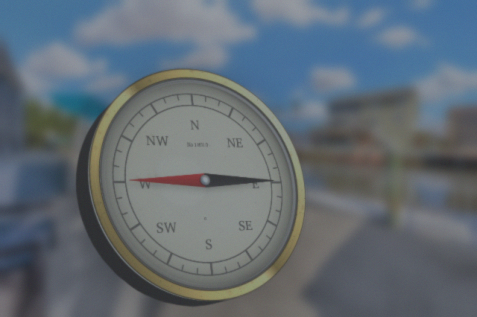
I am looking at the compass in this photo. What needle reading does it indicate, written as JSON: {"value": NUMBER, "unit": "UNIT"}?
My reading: {"value": 270, "unit": "°"}
